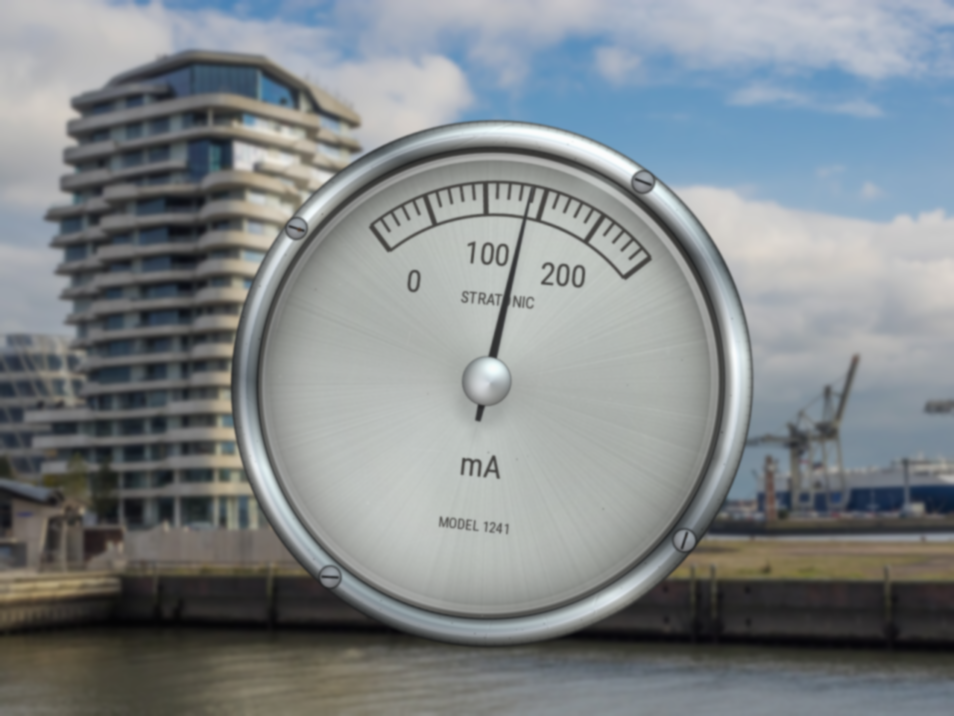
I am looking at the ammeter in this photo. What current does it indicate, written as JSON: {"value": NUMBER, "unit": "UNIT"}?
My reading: {"value": 140, "unit": "mA"}
